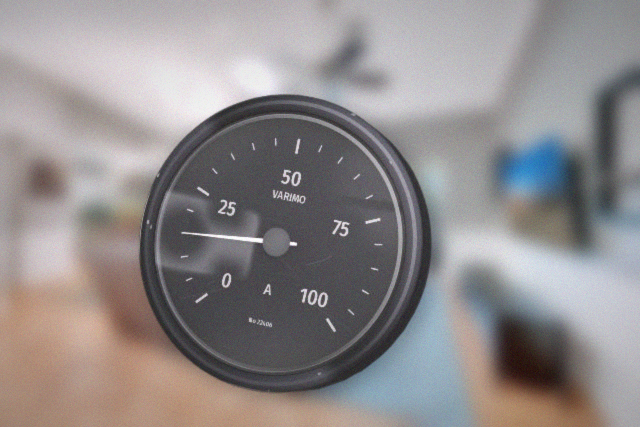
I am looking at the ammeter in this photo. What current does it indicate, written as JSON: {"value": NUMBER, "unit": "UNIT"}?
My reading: {"value": 15, "unit": "A"}
